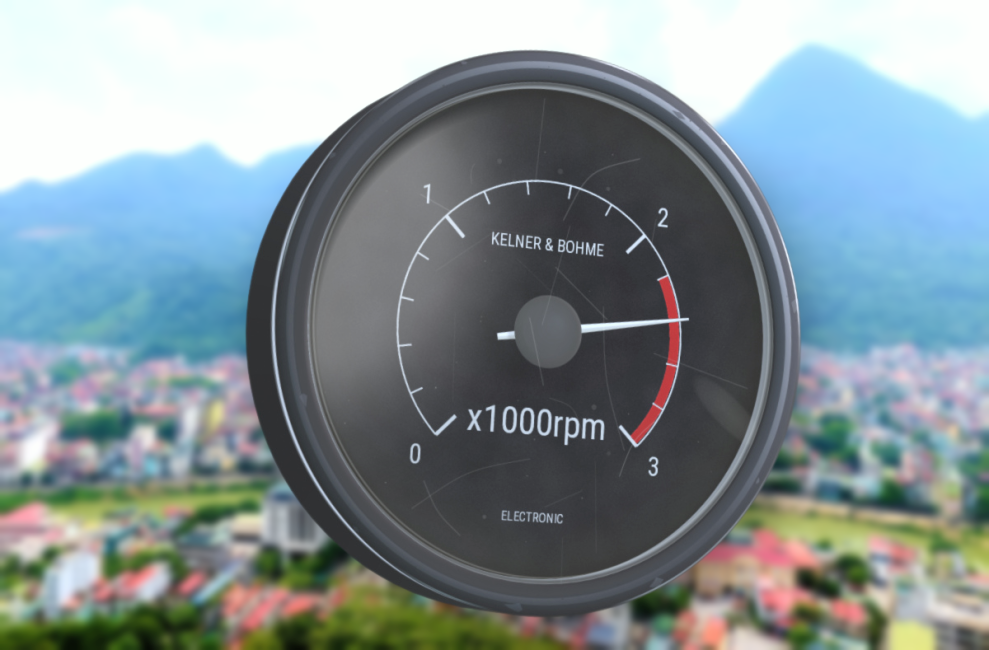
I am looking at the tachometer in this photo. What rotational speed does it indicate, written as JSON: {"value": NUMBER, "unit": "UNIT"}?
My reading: {"value": 2400, "unit": "rpm"}
